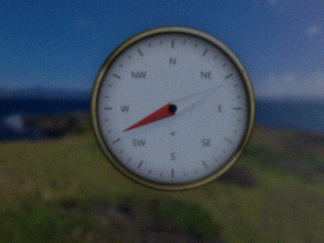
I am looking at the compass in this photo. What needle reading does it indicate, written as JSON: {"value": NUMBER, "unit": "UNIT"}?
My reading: {"value": 245, "unit": "°"}
